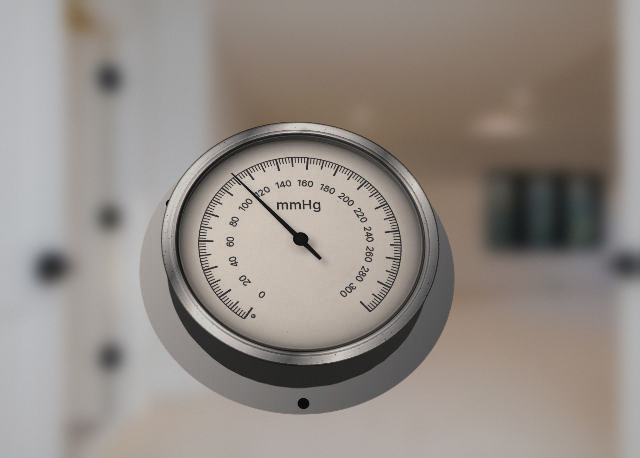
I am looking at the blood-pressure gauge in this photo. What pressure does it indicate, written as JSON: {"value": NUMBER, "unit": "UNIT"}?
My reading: {"value": 110, "unit": "mmHg"}
